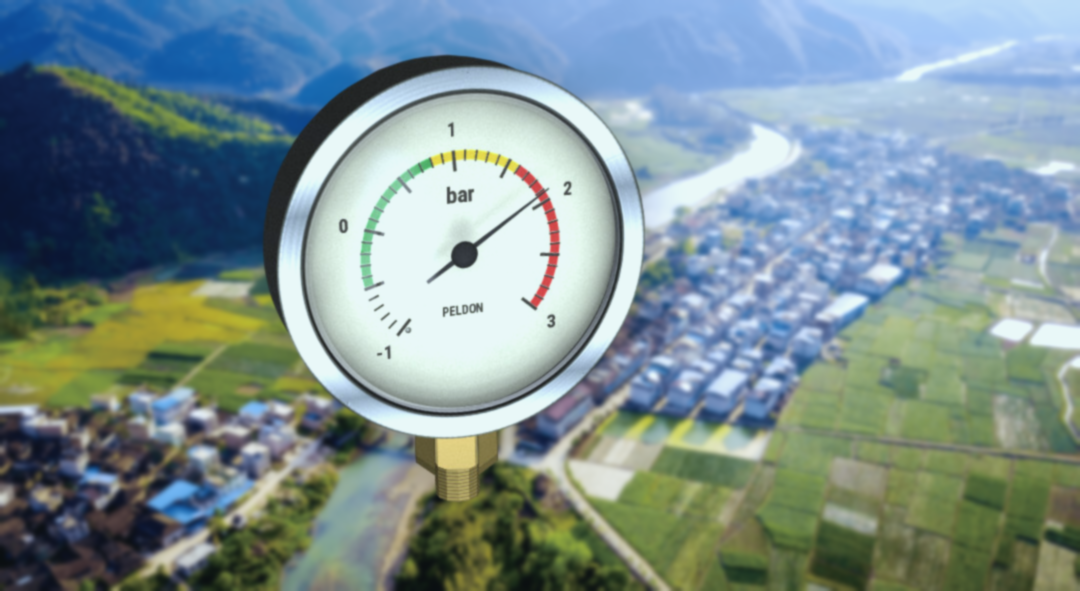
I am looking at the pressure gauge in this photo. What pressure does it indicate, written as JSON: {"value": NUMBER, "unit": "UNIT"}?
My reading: {"value": 1.9, "unit": "bar"}
